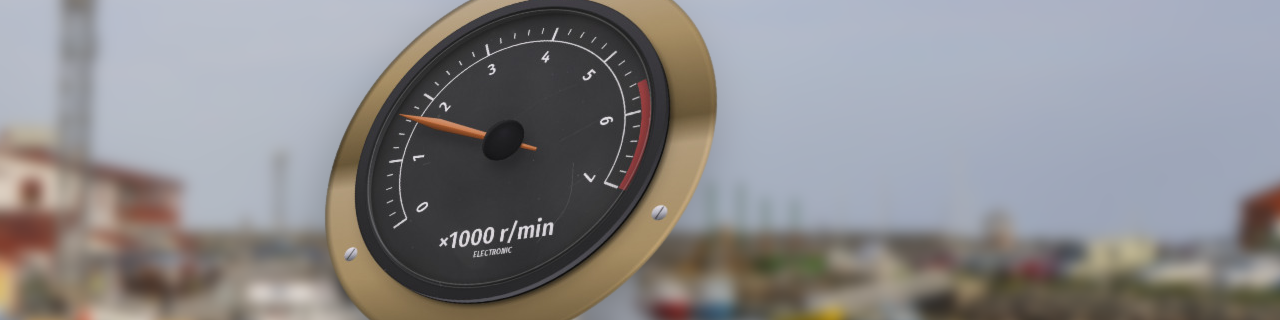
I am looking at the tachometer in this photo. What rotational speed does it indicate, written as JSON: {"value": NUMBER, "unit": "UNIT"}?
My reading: {"value": 1600, "unit": "rpm"}
